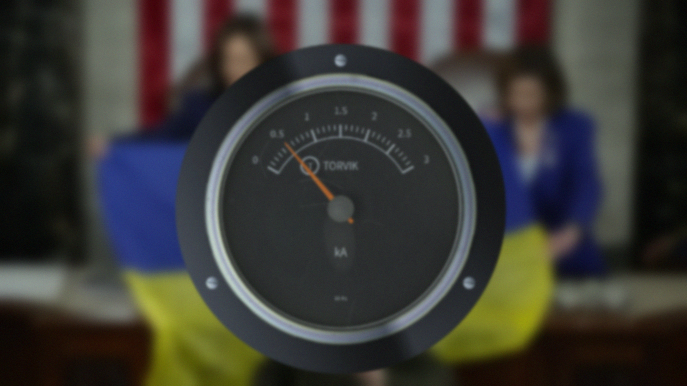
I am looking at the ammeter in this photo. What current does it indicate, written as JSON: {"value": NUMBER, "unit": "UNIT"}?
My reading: {"value": 0.5, "unit": "kA"}
